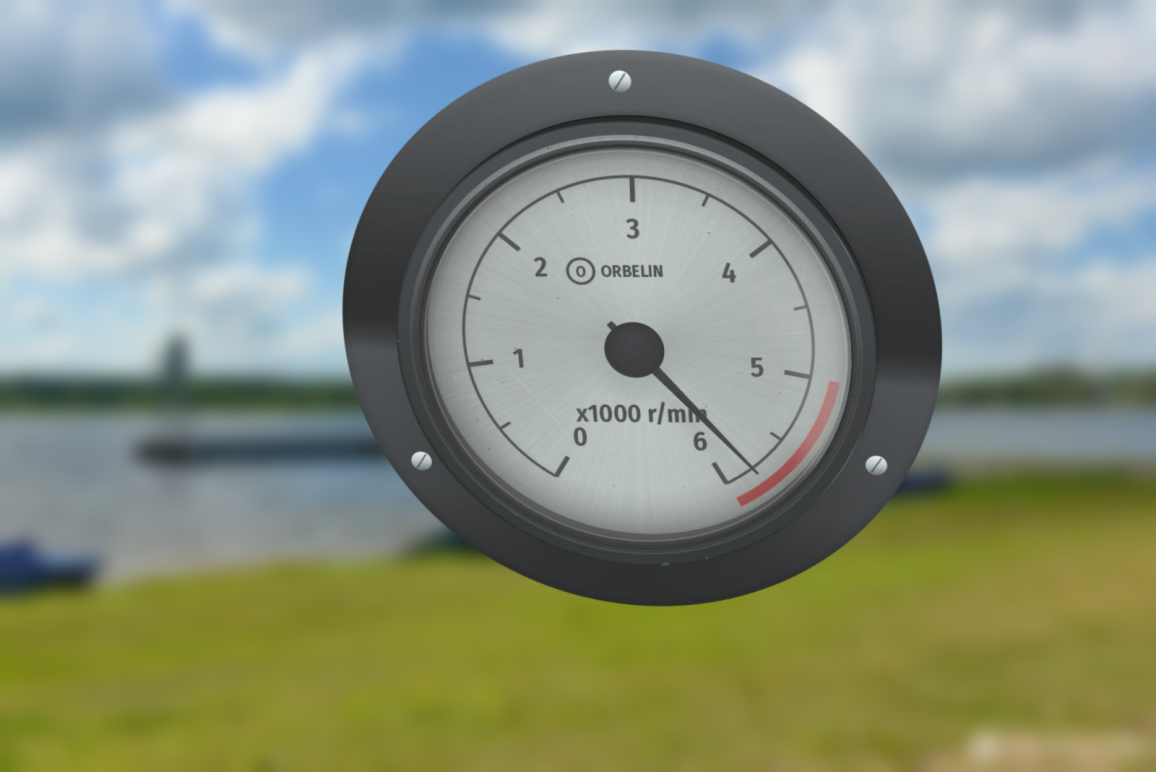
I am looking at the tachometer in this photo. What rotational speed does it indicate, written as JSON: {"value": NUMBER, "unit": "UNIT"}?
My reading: {"value": 5750, "unit": "rpm"}
